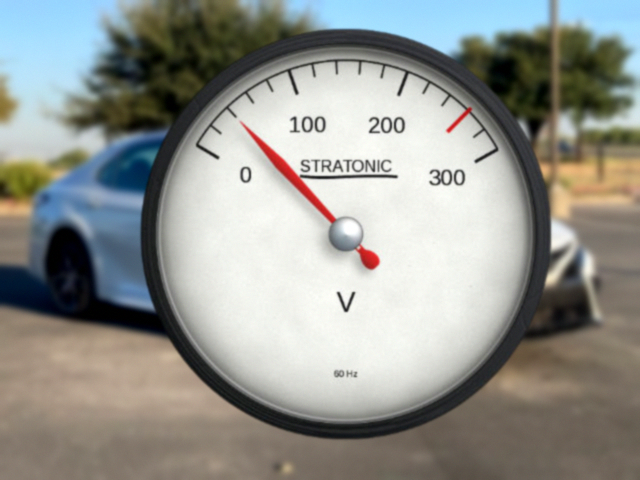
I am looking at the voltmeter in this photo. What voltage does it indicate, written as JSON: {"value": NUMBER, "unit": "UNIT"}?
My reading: {"value": 40, "unit": "V"}
